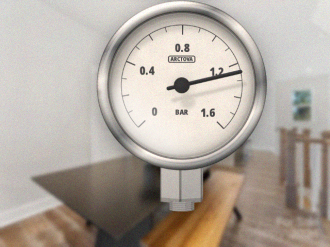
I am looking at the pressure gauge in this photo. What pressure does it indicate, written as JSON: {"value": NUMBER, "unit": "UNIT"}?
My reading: {"value": 1.25, "unit": "bar"}
